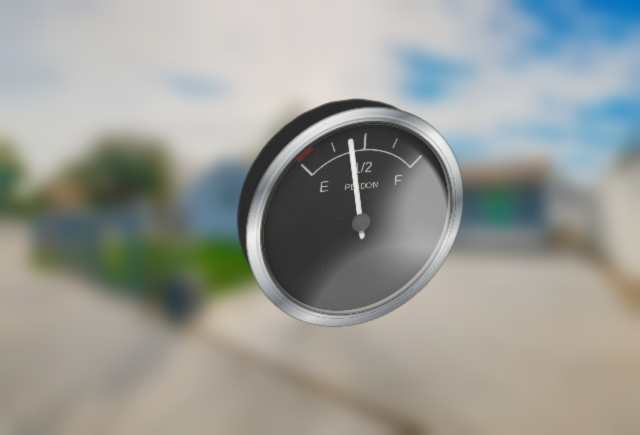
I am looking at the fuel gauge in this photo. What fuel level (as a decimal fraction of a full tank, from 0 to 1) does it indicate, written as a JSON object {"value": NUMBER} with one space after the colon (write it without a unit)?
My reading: {"value": 0.375}
